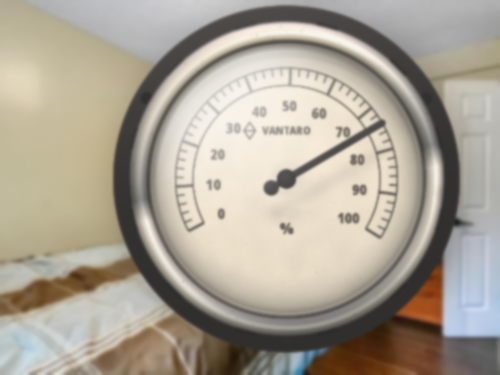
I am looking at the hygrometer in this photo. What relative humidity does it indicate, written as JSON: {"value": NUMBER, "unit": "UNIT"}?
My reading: {"value": 74, "unit": "%"}
